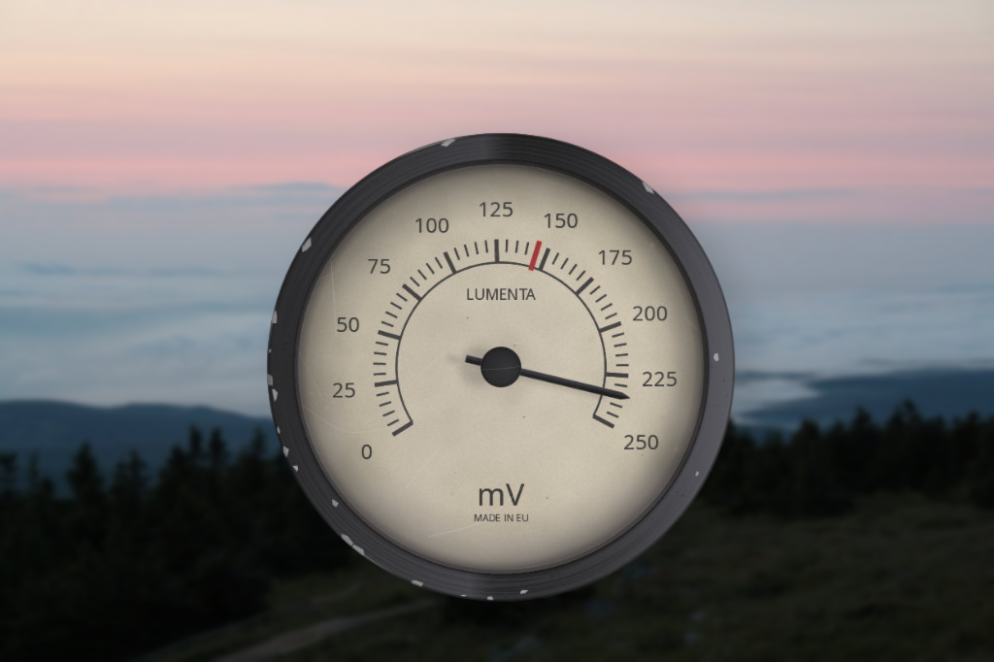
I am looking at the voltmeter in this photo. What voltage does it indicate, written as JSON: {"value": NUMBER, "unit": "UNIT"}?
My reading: {"value": 235, "unit": "mV"}
